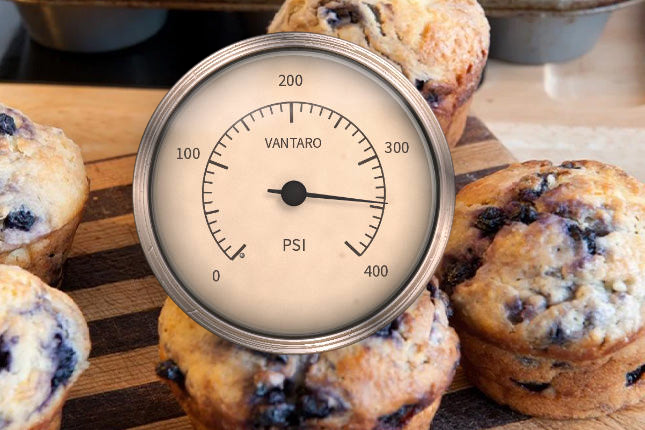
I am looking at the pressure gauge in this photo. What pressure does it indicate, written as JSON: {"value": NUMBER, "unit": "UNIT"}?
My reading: {"value": 345, "unit": "psi"}
